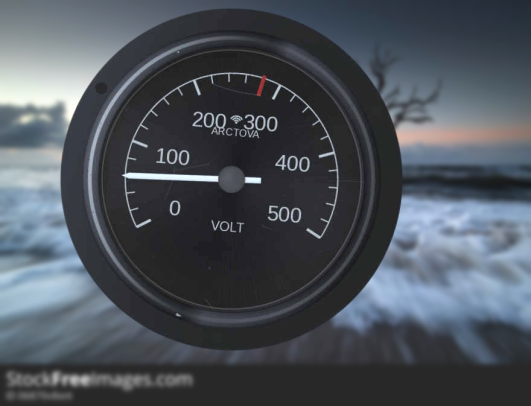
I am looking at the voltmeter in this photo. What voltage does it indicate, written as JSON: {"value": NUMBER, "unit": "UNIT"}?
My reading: {"value": 60, "unit": "V"}
